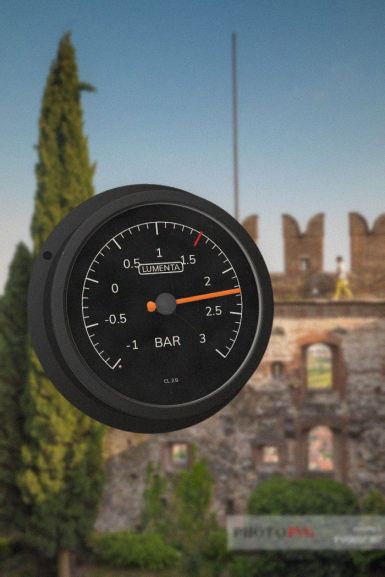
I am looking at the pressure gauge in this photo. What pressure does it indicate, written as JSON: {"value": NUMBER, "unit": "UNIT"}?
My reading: {"value": 2.25, "unit": "bar"}
